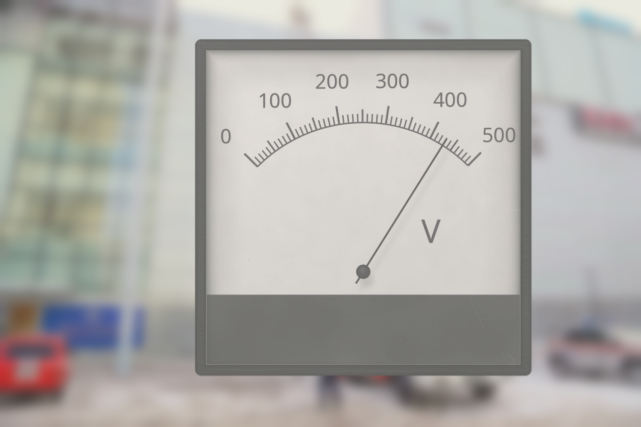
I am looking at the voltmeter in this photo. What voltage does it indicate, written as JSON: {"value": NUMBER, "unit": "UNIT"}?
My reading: {"value": 430, "unit": "V"}
